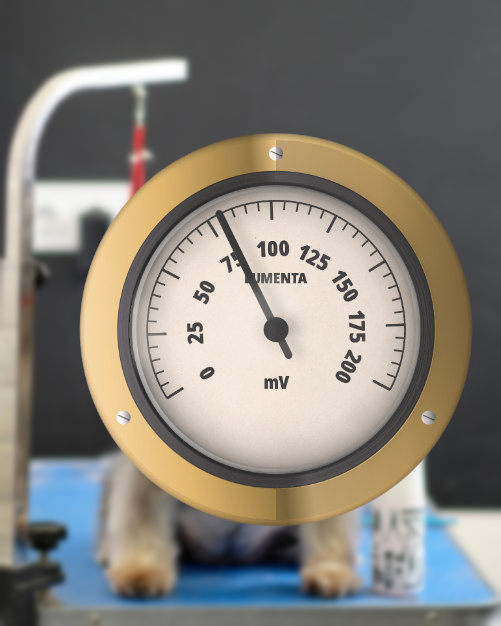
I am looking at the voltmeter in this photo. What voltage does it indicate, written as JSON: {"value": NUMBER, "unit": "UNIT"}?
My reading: {"value": 80, "unit": "mV"}
